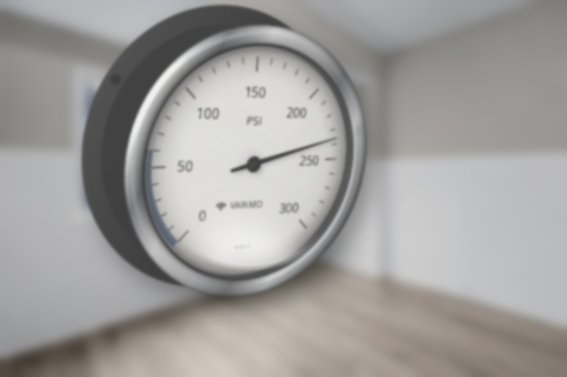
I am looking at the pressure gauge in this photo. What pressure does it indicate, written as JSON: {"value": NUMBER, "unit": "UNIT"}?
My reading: {"value": 235, "unit": "psi"}
